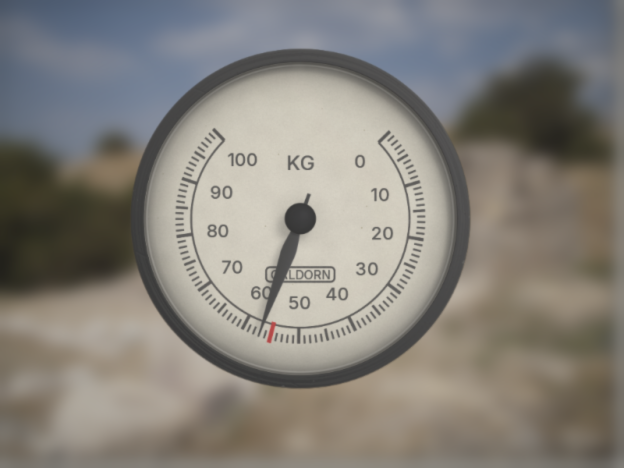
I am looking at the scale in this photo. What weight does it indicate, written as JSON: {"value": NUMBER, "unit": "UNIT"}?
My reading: {"value": 57, "unit": "kg"}
